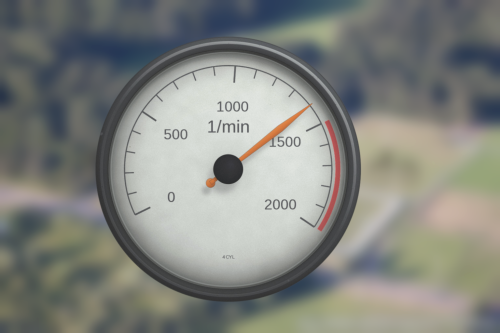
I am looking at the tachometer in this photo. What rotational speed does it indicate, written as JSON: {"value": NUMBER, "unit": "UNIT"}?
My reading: {"value": 1400, "unit": "rpm"}
